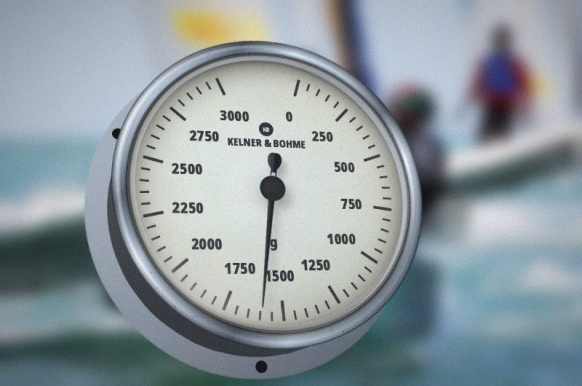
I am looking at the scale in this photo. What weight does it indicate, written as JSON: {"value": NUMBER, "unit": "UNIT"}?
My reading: {"value": 1600, "unit": "g"}
